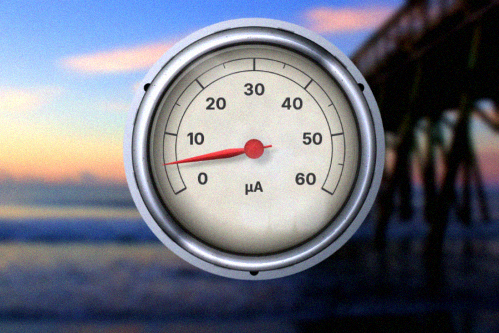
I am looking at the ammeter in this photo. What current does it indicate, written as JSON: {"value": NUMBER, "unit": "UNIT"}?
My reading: {"value": 5, "unit": "µA"}
